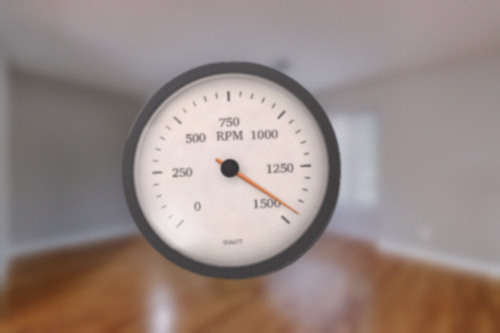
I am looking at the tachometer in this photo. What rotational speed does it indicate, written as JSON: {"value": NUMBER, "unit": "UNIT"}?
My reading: {"value": 1450, "unit": "rpm"}
